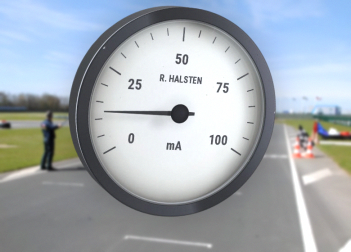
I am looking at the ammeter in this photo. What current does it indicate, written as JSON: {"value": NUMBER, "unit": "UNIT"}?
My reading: {"value": 12.5, "unit": "mA"}
